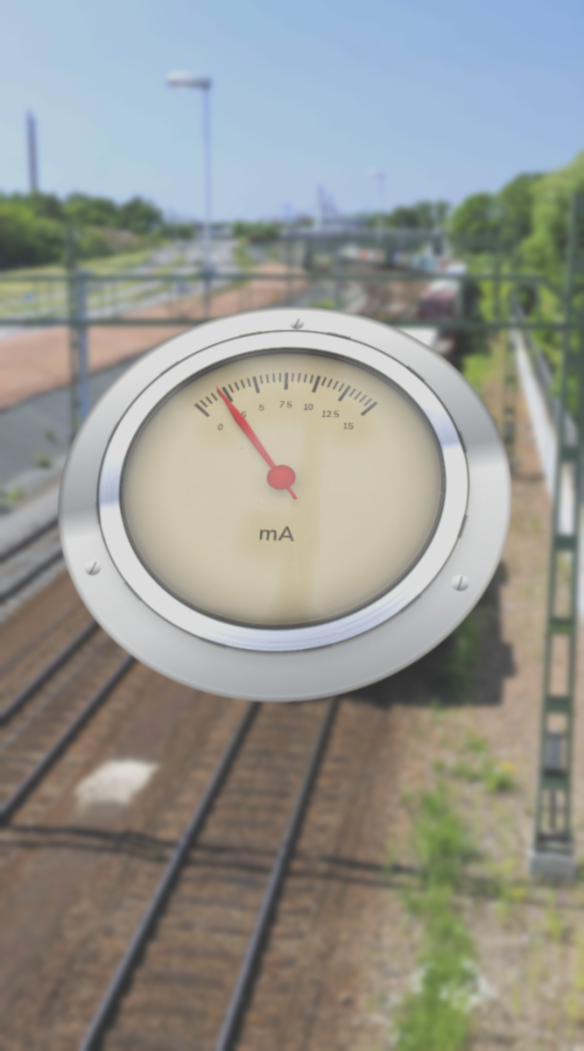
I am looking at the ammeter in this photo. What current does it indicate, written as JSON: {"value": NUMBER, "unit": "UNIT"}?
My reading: {"value": 2, "unit": "mA"}
